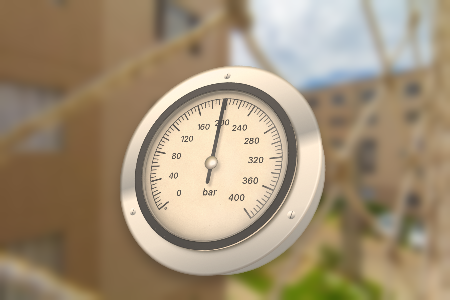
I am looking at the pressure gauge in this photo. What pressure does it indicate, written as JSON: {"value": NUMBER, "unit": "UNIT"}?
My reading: {"value": 200, "unit": "bar"}
